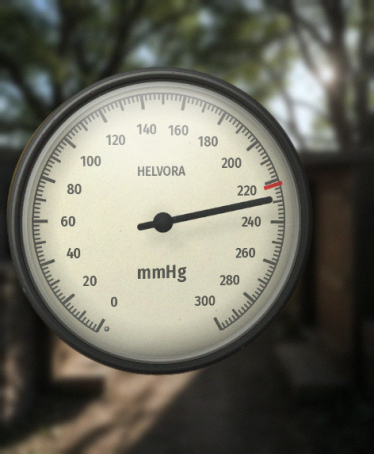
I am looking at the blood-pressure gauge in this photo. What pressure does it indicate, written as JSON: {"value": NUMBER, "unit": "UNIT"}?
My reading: {"value": 228, "unit": "mmHg"}
